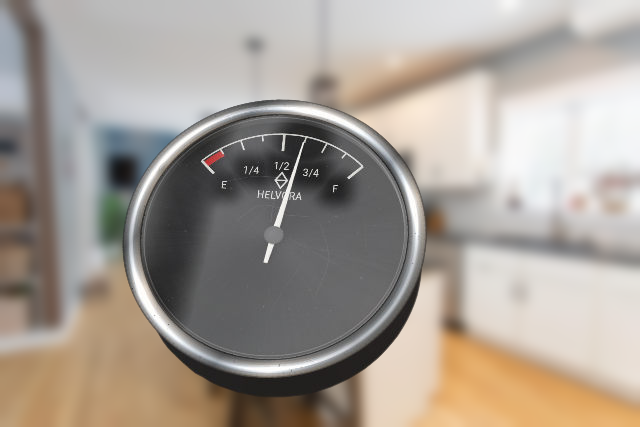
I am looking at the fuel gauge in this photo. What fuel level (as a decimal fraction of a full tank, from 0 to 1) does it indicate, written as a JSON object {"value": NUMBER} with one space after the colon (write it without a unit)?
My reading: {"value": 0.625}
